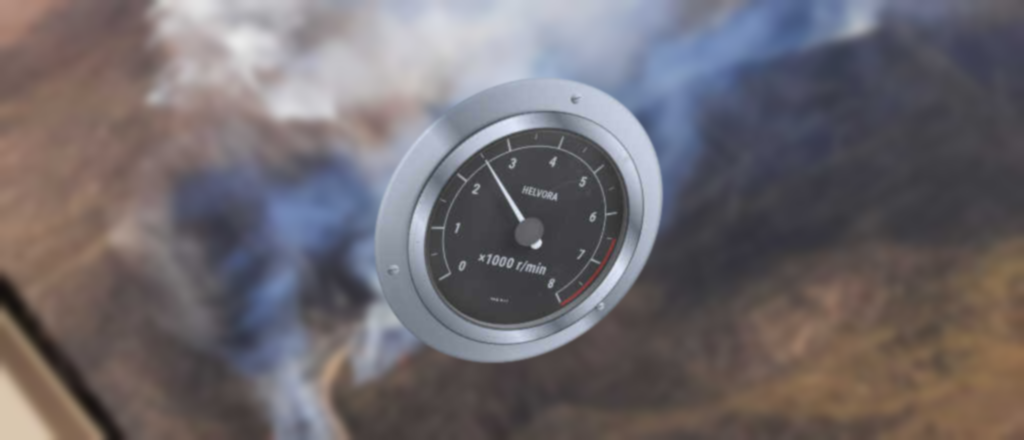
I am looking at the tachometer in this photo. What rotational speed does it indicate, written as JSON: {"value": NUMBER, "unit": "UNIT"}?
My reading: {"value": 2500, "unit": "rpm"}
